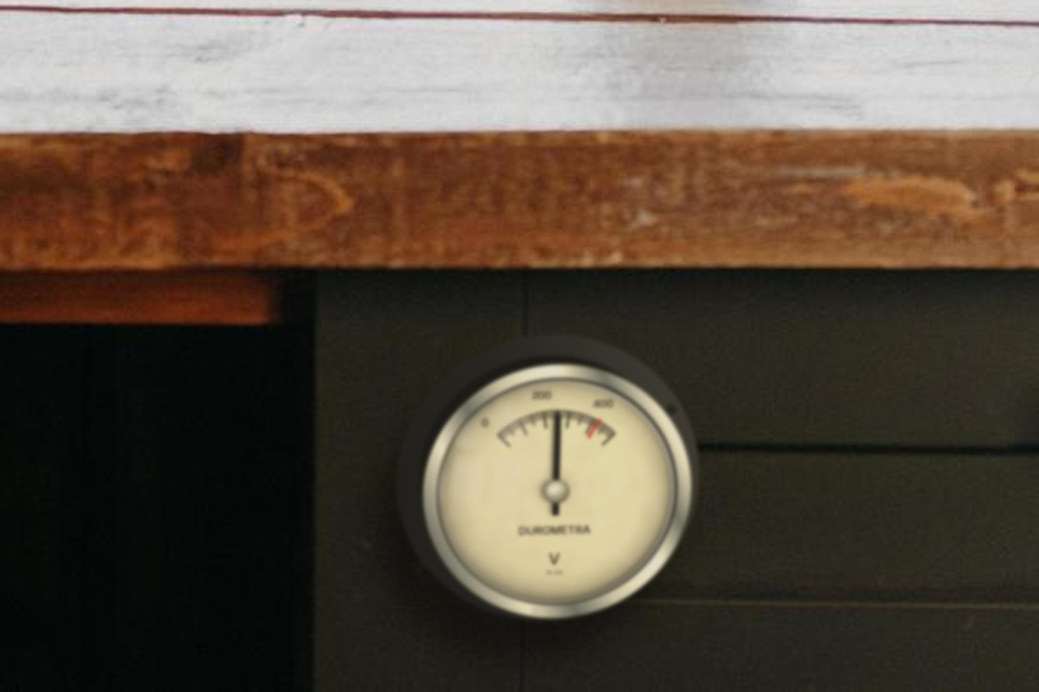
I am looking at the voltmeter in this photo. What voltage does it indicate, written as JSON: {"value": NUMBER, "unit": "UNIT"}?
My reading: {"value": 250, "unit": "V"}
